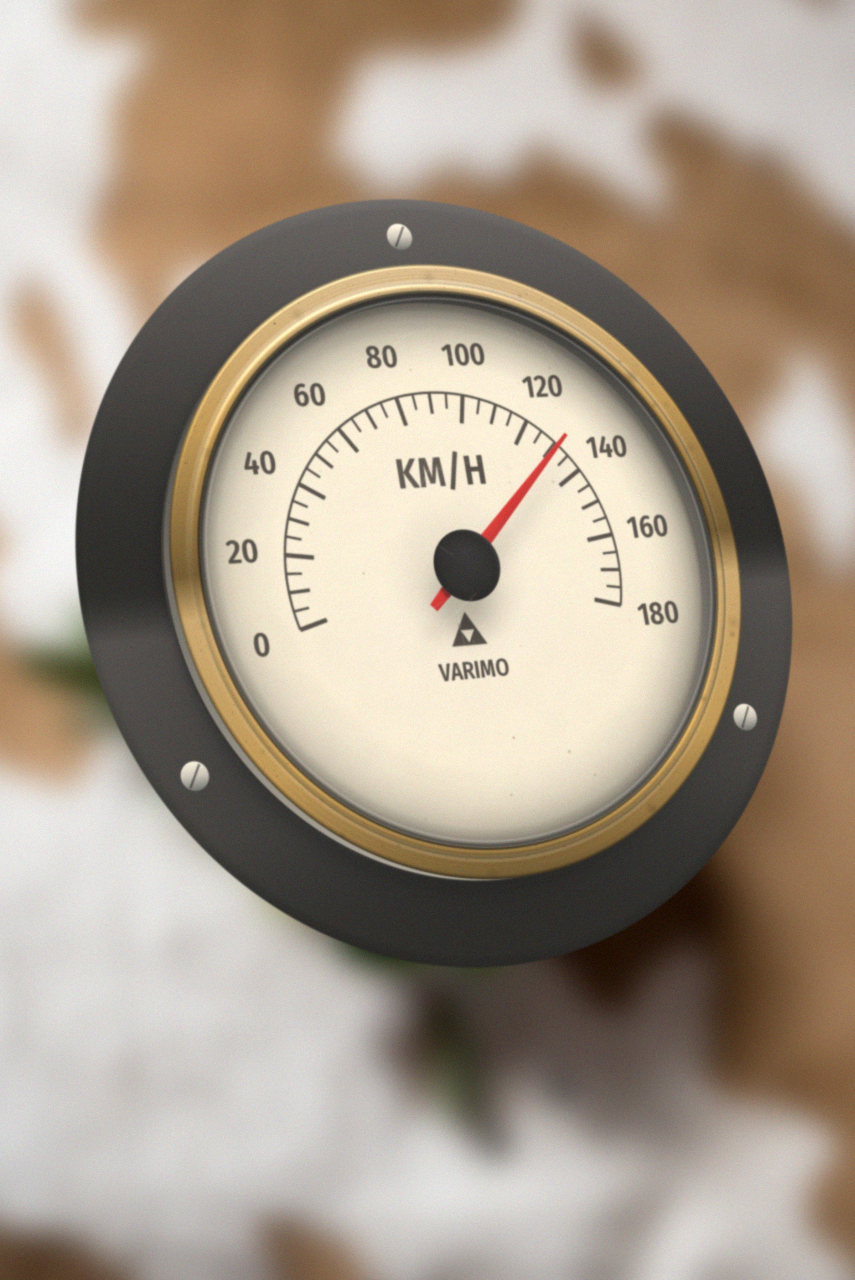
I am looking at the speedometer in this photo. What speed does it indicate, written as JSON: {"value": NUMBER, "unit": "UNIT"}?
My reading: {"value": 130, "unit": "km/h"}
